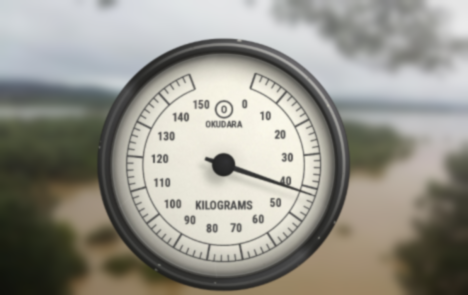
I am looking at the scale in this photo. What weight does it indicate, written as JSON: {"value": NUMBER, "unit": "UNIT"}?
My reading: {"value": 42, "unit": "kg"}
